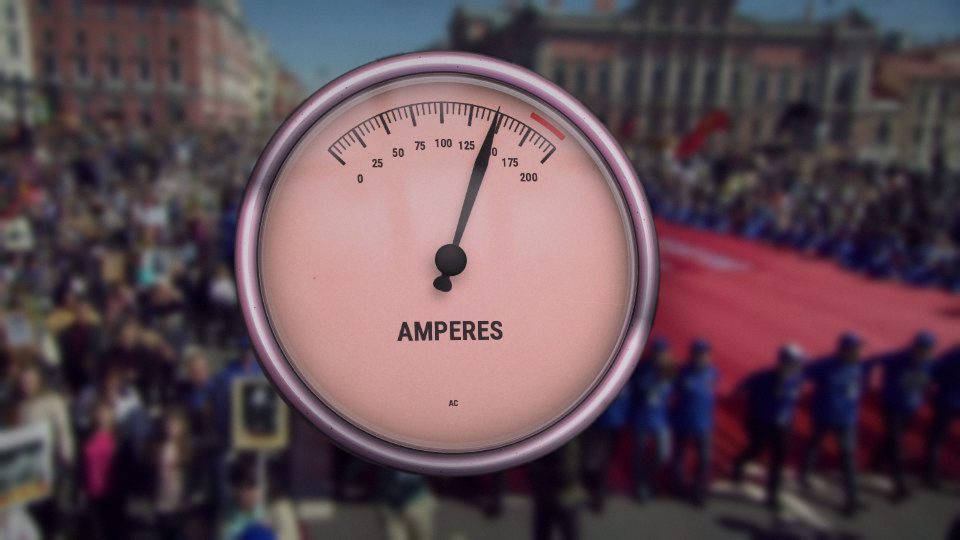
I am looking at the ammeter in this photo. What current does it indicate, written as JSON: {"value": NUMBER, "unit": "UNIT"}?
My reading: {"value": 145, "unit": "A"}
